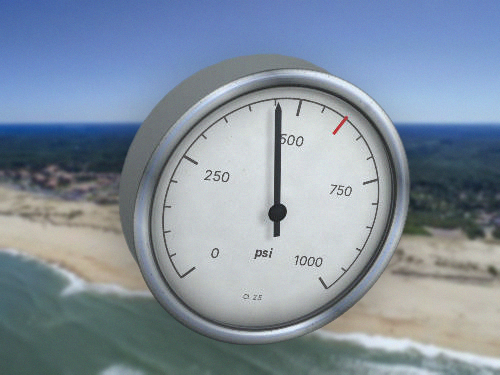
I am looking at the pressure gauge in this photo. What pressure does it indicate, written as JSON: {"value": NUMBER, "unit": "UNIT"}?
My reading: {"value": 450, "unit": "psi"}
